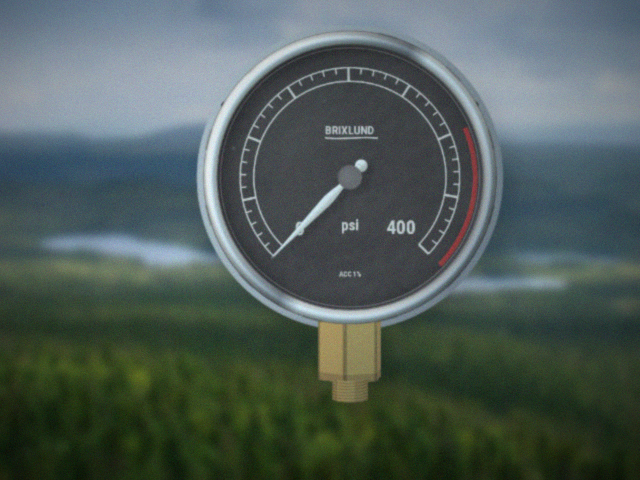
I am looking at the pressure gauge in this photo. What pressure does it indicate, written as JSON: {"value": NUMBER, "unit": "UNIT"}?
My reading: {"value": 0, "unit": "psi"}
